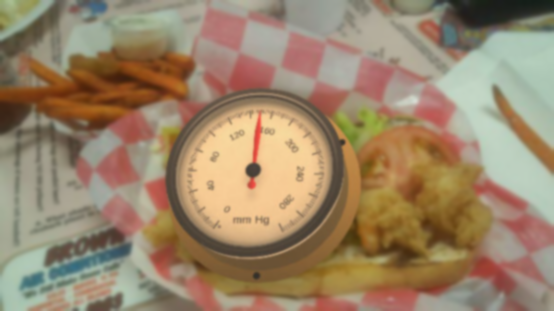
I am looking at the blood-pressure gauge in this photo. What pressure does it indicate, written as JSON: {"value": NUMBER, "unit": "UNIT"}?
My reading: {"value": 150, "unit": "mmHg"}
